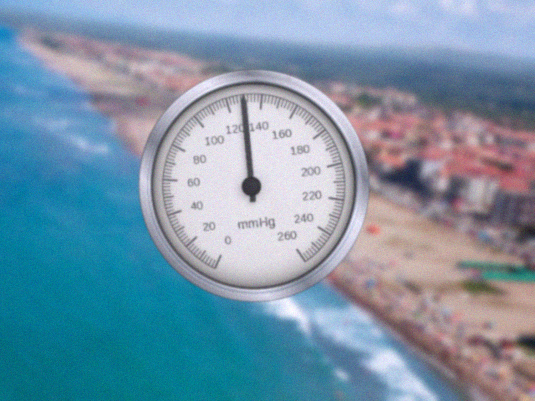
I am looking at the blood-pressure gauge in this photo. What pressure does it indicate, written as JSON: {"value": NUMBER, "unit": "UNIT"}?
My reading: {"value": 130, "unit": "mmHg"}
